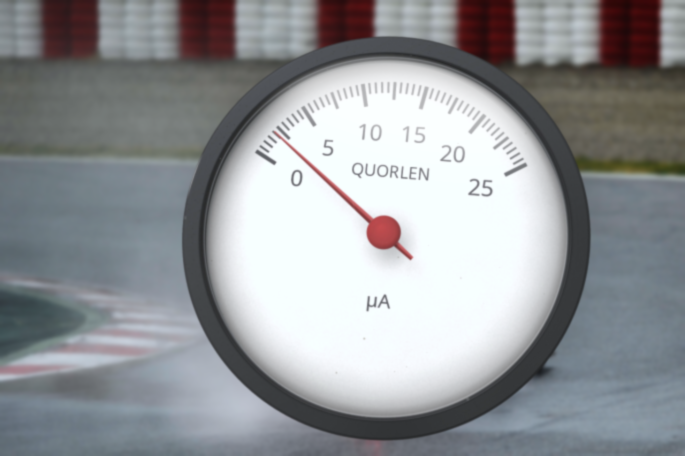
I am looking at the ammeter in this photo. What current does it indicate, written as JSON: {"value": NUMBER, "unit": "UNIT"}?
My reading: {"value": 2, "unit": "µA"}
